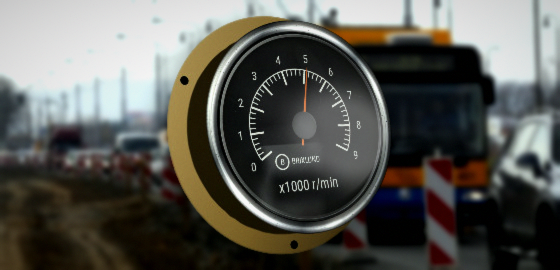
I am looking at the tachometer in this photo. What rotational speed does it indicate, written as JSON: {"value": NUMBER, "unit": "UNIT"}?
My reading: {"value": 5000, "unit": "rpm"}
